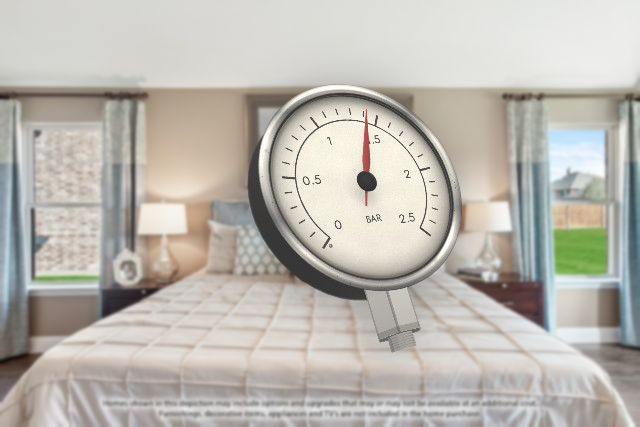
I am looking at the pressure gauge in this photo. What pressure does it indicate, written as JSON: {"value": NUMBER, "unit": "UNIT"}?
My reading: {"value": 1.4, "unit": "bar"}
